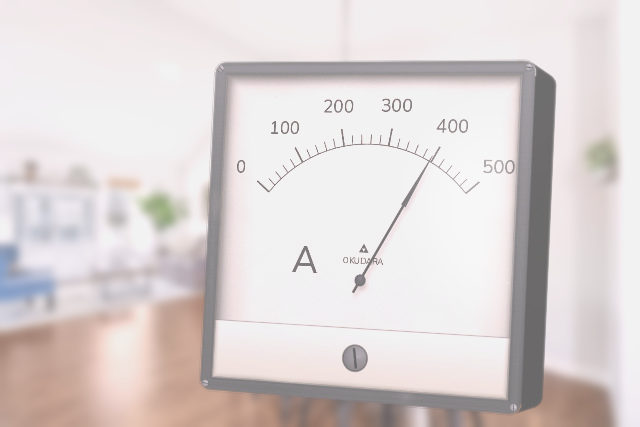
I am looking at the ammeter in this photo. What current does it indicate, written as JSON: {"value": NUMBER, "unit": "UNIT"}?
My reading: {"value": 400, "unit": "A"}
